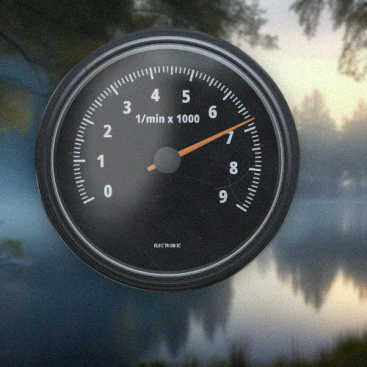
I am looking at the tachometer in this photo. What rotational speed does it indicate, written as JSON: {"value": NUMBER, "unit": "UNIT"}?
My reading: {"value": 6800, "unit": "rpm"}
